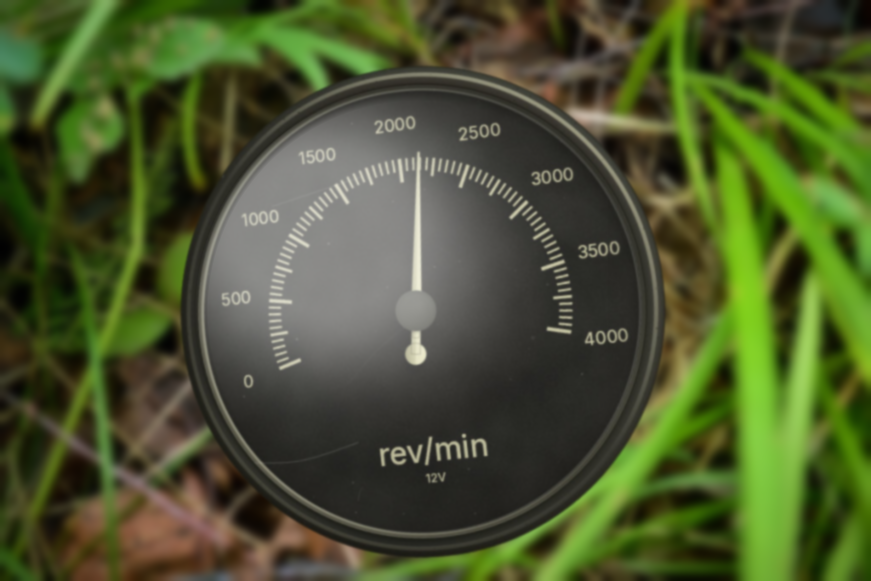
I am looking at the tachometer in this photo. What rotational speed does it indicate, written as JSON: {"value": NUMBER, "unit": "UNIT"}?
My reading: {"value": 2150, "unit": "rpm"}
